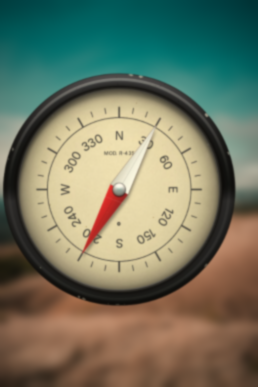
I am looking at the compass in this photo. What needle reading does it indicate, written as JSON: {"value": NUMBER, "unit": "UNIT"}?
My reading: {"value": 210, "unit": "°"}
